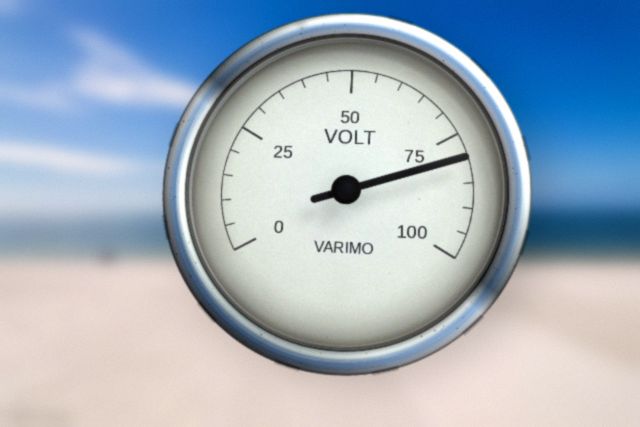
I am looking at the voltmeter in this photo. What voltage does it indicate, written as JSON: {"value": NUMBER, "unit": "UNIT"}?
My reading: {"value": 80, "unit": "V"}
